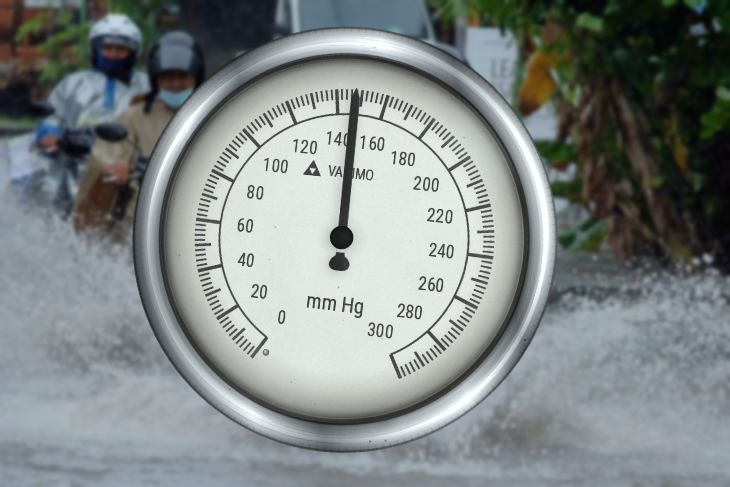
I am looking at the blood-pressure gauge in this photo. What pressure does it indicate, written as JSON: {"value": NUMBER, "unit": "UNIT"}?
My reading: {"value": 148, "unit": "mmHg"}
